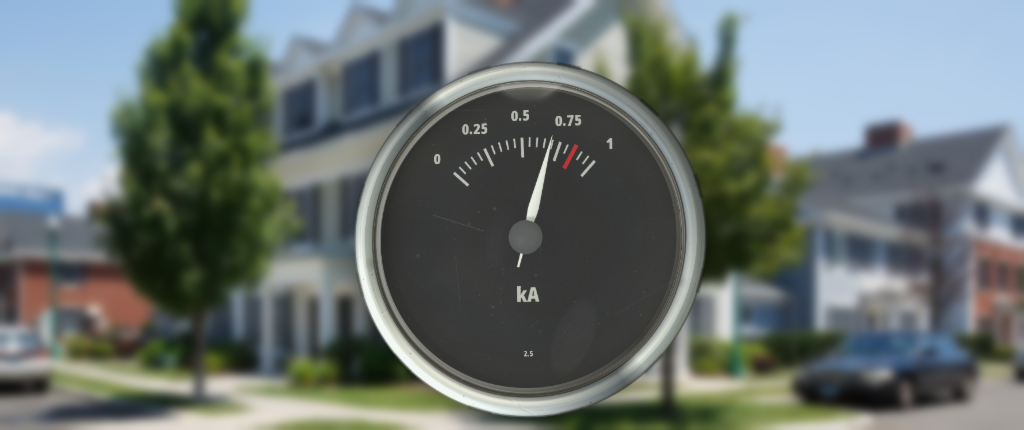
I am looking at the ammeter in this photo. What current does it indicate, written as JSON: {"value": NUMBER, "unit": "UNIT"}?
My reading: {"value": 0.7, "unit": "kA"}
